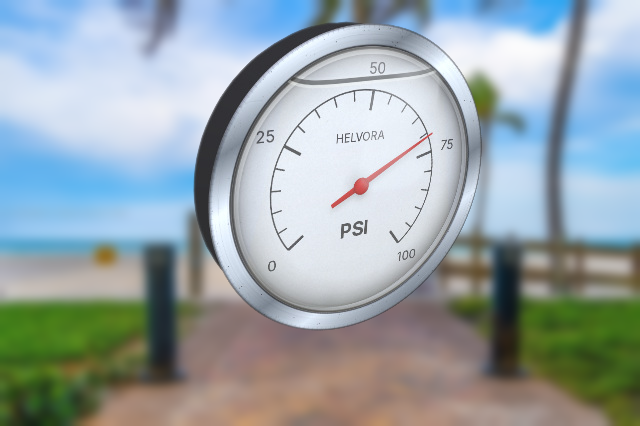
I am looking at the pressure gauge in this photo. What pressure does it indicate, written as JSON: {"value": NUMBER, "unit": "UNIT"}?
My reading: {"value": 70, "unit": "psi"}
